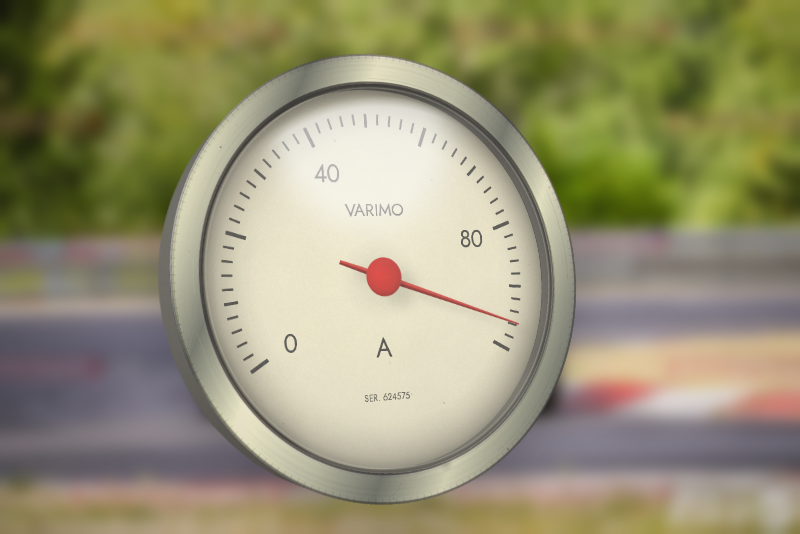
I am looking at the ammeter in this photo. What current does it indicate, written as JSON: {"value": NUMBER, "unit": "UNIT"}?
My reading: {"value": 96, "unit": "A"}
